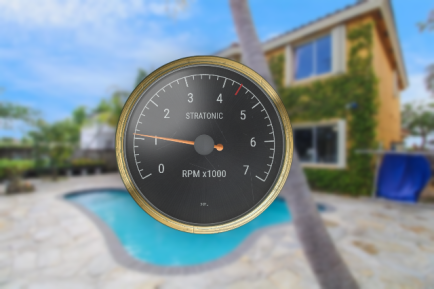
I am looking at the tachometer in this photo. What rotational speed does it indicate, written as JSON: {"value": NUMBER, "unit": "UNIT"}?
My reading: {"value": 1100, "unit": "rpm"}
